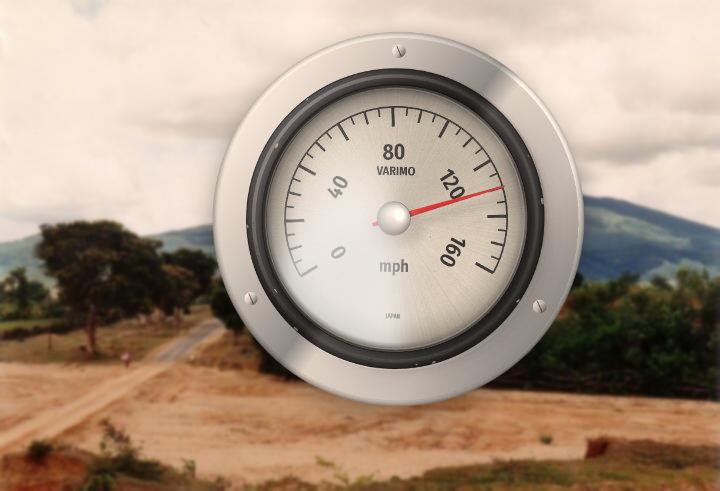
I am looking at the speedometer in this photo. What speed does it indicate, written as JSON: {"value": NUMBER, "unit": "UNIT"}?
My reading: {"value": 130, "unit": "mph"}
